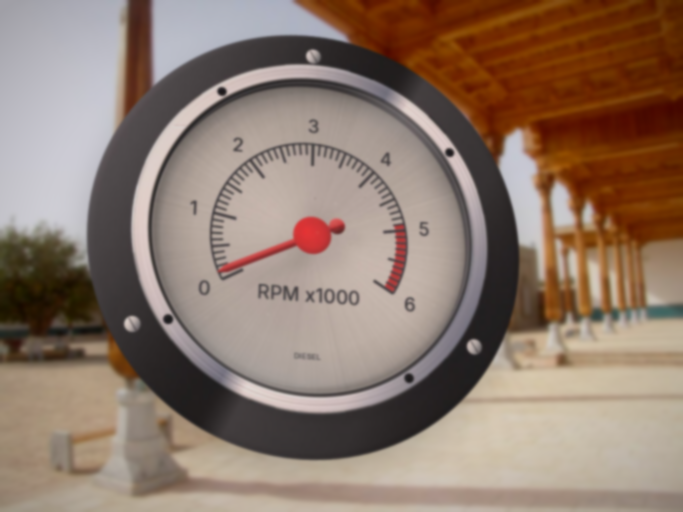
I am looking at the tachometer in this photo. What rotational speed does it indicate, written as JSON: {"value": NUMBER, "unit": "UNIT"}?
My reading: {"value": 100, "unit": "rpm"}
